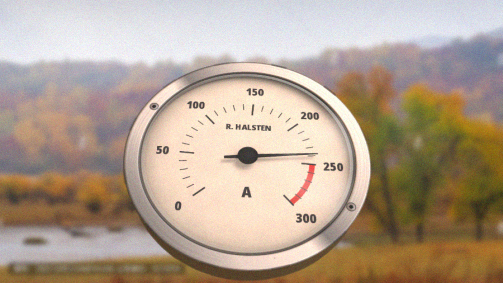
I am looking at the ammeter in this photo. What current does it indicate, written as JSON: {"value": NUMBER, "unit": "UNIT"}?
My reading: {"value": 240, "unit": "A"}
